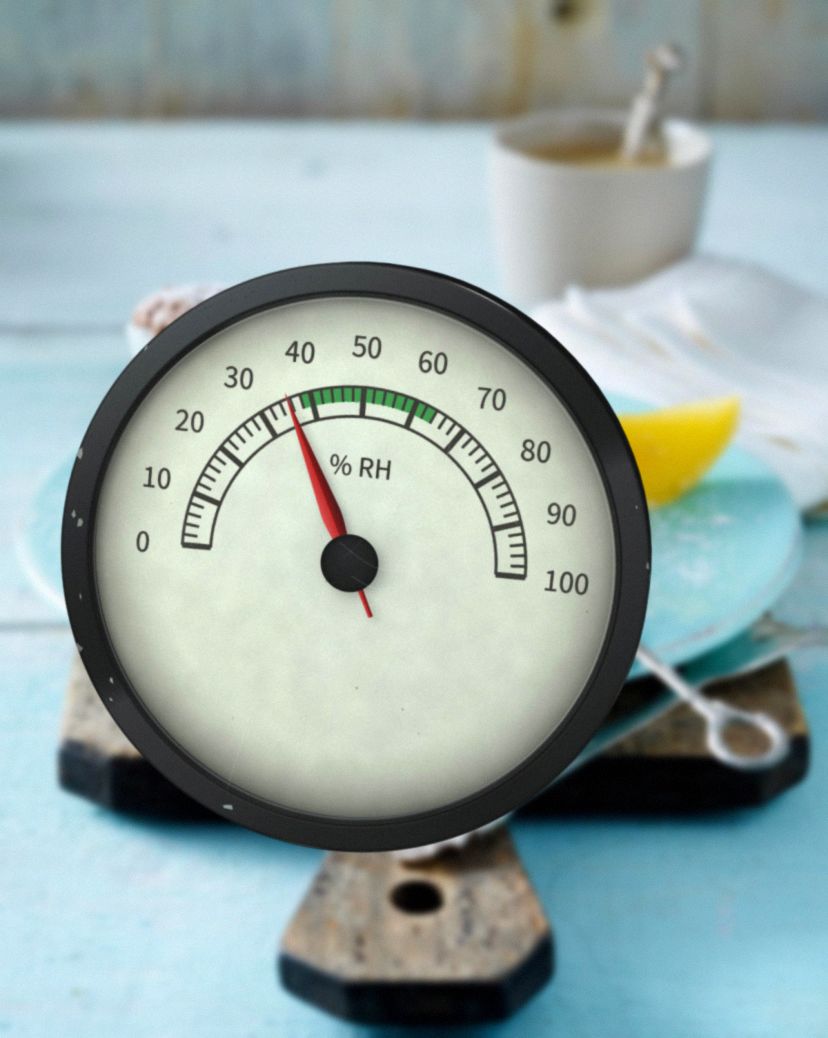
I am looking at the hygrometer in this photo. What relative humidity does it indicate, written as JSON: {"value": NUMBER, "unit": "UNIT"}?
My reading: {"value": 36, "unit": "%"}
